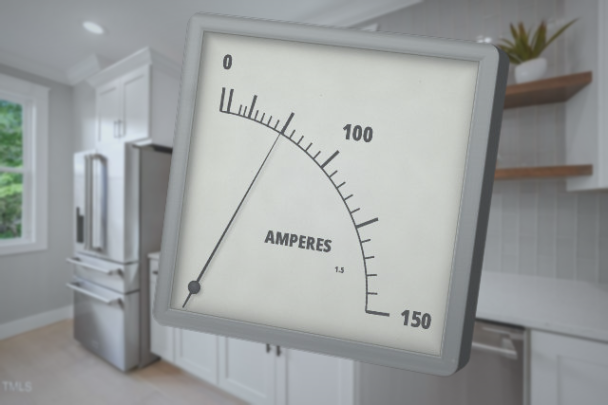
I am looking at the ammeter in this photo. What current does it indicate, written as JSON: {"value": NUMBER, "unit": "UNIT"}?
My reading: {"value": 75, "unit": "A"}
